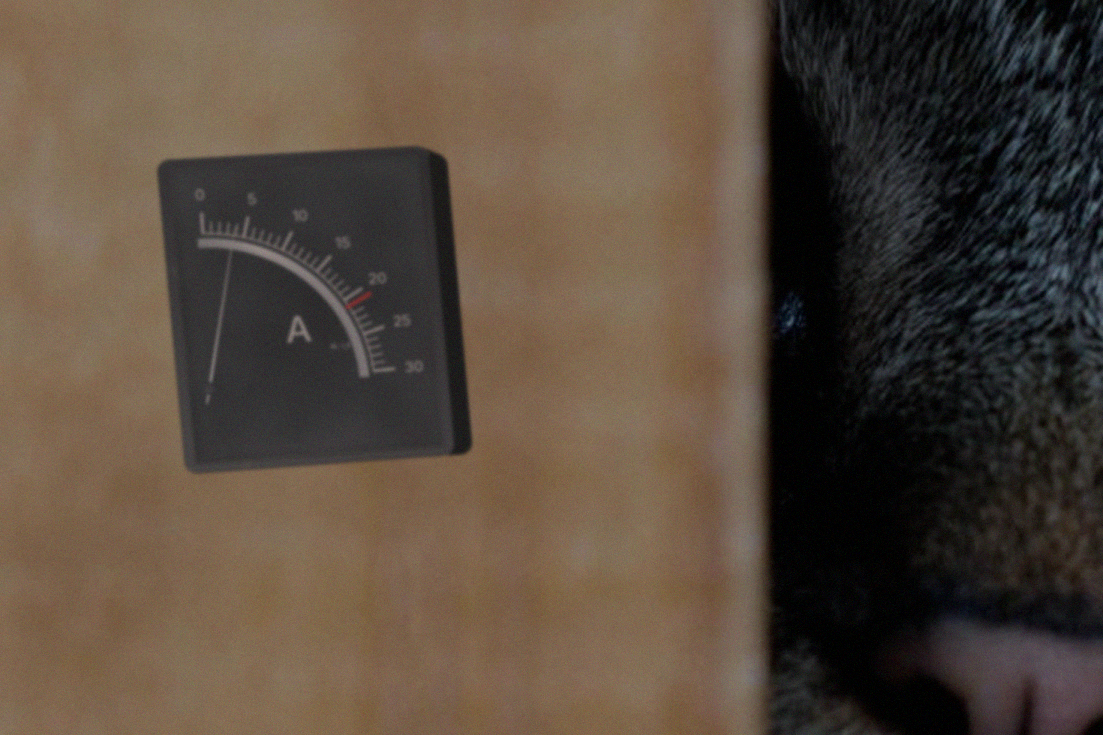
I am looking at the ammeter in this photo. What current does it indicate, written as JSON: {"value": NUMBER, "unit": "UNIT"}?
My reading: {"value": 4, "unit": "A"}
